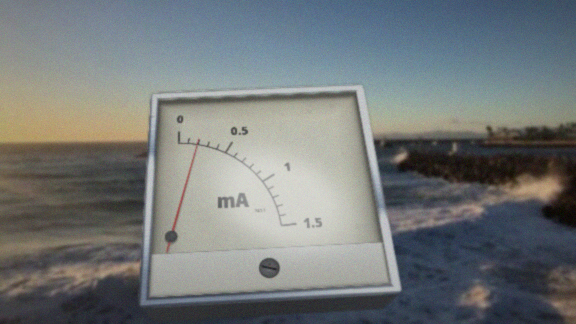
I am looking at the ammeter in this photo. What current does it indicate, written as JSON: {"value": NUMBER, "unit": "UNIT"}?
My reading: {"value": 0.2, "unit": "mA"}
